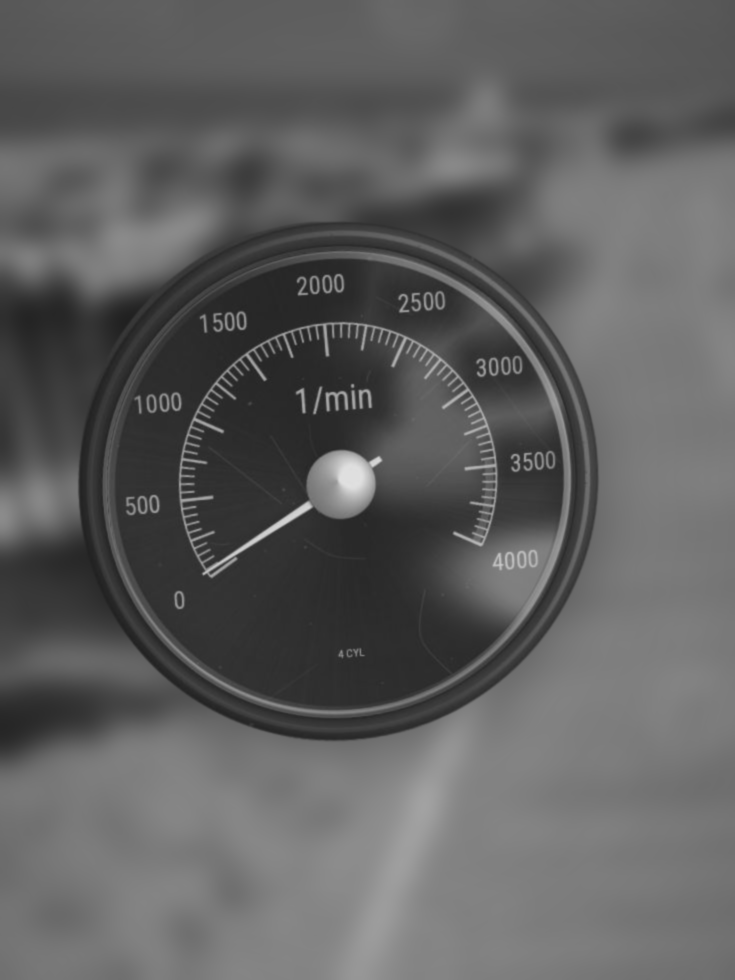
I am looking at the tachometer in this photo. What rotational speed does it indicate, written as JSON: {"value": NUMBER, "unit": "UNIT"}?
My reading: {"value": 50, "unit": "rpm"}
